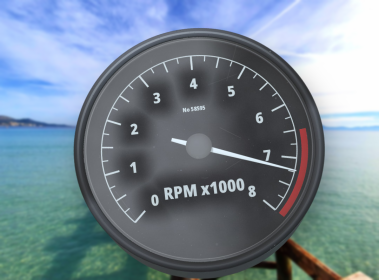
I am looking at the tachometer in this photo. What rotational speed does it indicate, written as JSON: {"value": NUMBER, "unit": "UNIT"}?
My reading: {"value": 7250, "unit": "rpm"}
